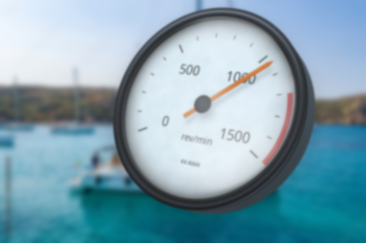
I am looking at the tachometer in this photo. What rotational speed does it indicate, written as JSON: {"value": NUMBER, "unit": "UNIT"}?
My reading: {"value": 1050, "unit": "rpm"}
